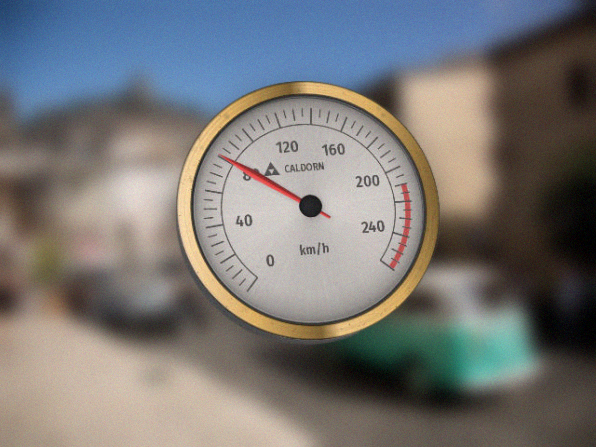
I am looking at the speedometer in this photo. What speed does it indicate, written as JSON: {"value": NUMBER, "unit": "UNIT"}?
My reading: {"value": 80, "unit": "km/h"}
